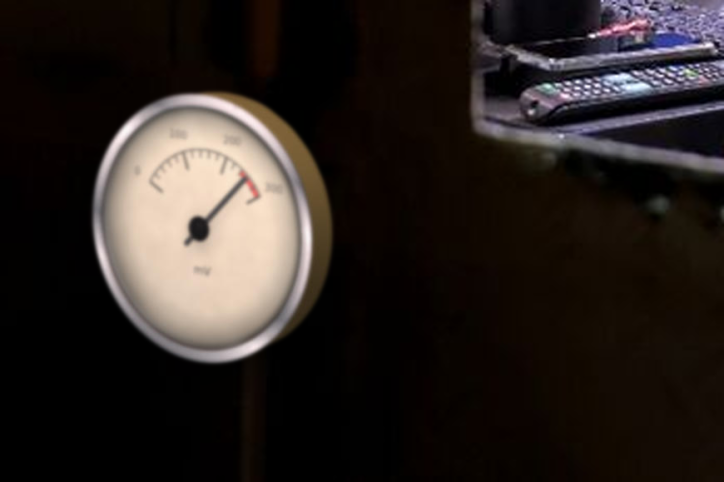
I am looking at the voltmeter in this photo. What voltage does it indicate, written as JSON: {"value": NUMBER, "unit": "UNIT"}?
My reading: {"value": 260, "unit": "mV"}
